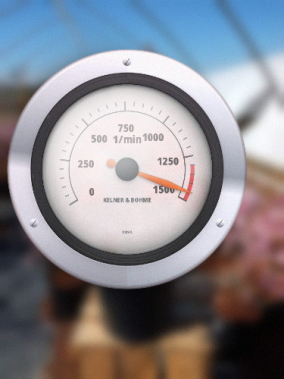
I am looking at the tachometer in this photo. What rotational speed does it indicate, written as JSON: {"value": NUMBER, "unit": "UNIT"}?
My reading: {"value": 1450, "unit": "rpm"}
